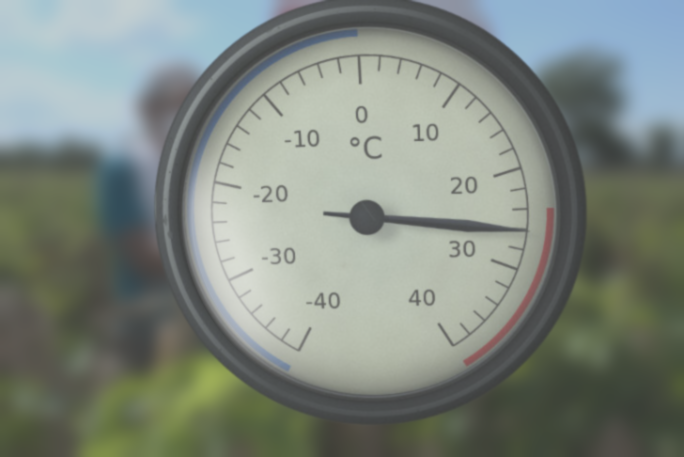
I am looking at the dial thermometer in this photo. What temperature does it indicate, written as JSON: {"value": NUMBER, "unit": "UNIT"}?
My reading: {"value": 26, "unit": "°C"}
